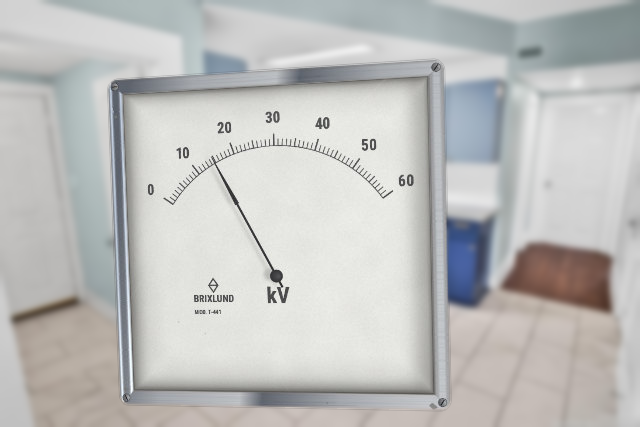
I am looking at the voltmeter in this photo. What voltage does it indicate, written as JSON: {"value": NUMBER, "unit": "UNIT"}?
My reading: {"value": 15, "unit": "kV"}
